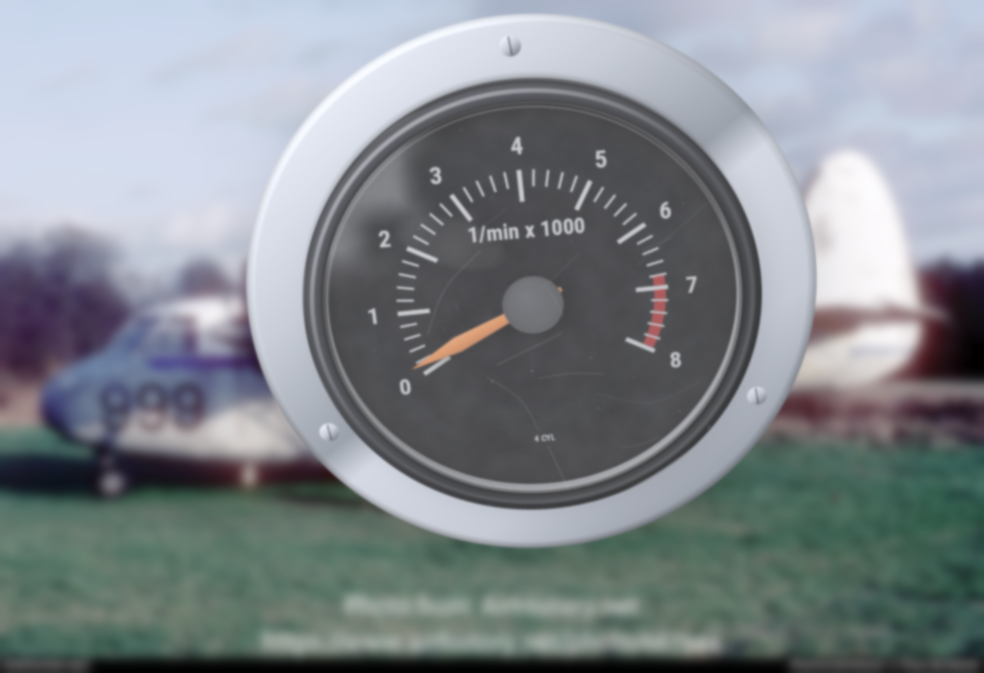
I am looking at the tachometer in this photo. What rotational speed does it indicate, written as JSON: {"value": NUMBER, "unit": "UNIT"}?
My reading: {"value": 200, "unit": "rpm"}
